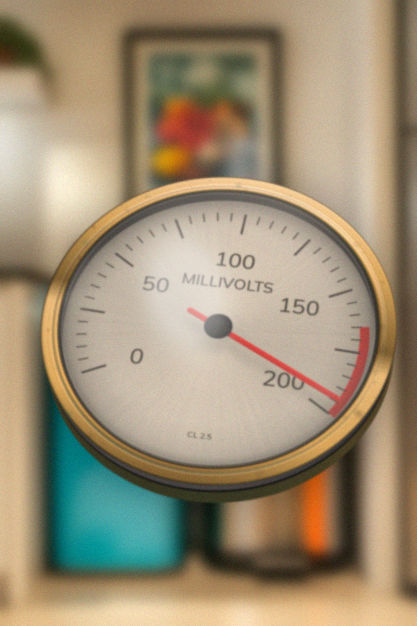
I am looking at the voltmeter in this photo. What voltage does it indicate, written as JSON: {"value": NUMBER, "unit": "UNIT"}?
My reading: {"value": 195, "unit": "mV"}
